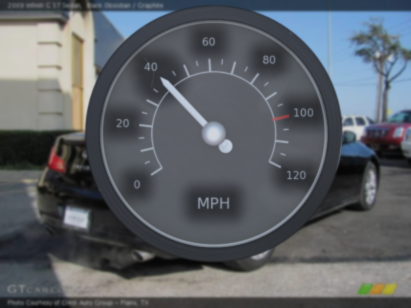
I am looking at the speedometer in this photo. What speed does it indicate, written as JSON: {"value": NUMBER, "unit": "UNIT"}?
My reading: {"value": 40, "unit": "mph"}
